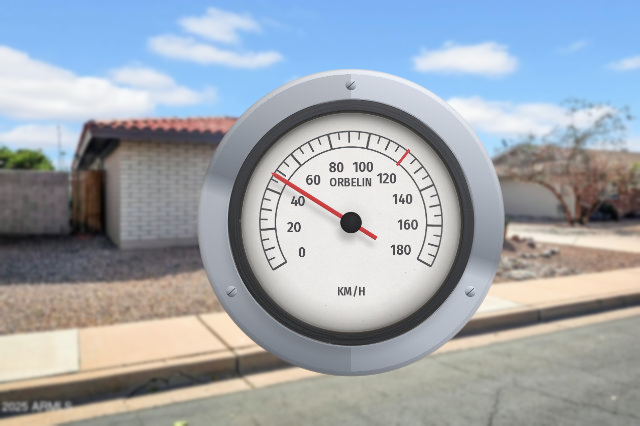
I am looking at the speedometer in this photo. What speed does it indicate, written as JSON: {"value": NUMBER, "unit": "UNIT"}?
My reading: {"value": 47.5, "unit": "km/h"}
